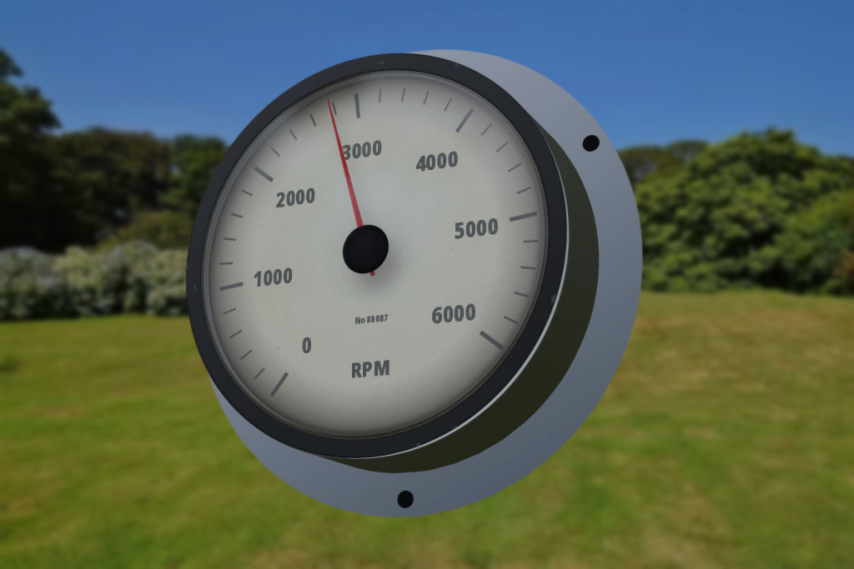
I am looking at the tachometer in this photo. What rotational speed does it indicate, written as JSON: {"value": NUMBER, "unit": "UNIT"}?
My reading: {"value": 2800, "unit": "rpm"}
